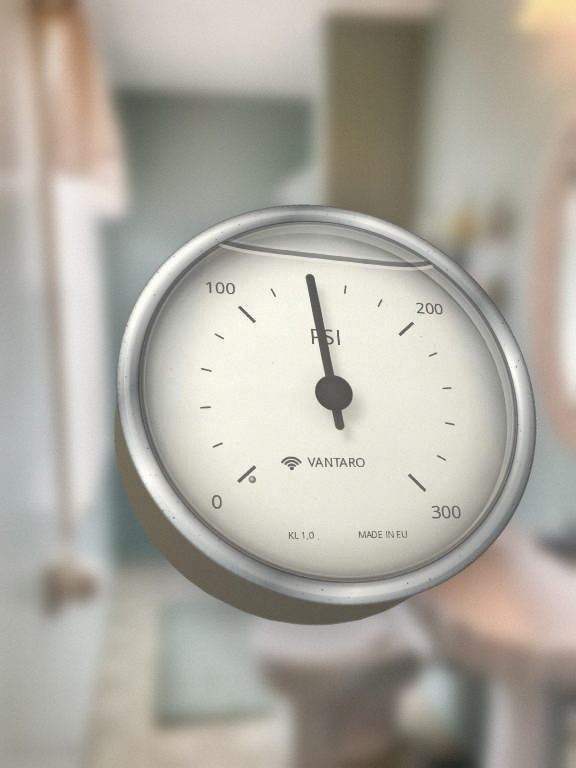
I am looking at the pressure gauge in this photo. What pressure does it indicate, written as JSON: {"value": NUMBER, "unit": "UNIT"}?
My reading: {"value": 140, "unit": "psi"}
